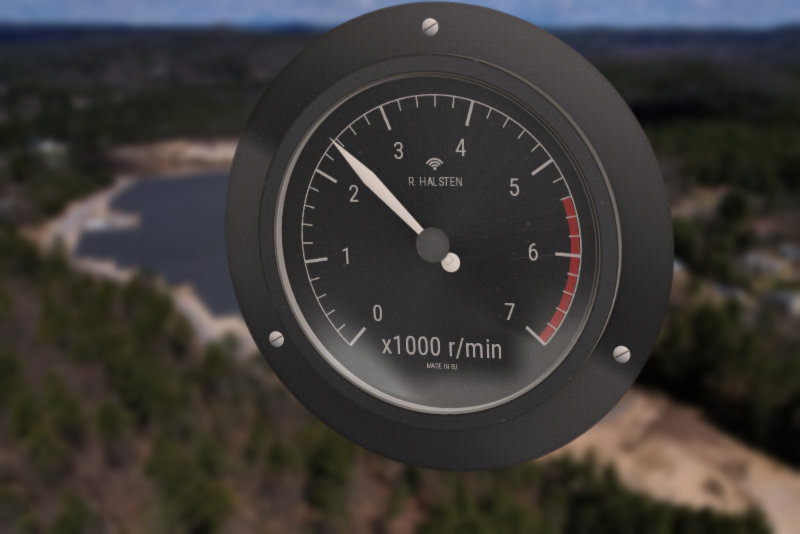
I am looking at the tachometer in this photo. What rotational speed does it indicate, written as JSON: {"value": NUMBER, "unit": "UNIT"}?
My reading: {"value": 2400, "unit": "rpm"}
